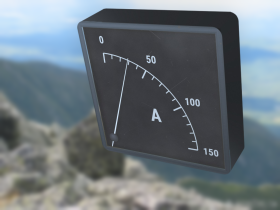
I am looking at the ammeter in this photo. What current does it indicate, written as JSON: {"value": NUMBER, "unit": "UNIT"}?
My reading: {"value": 30, "unit": "A"}
